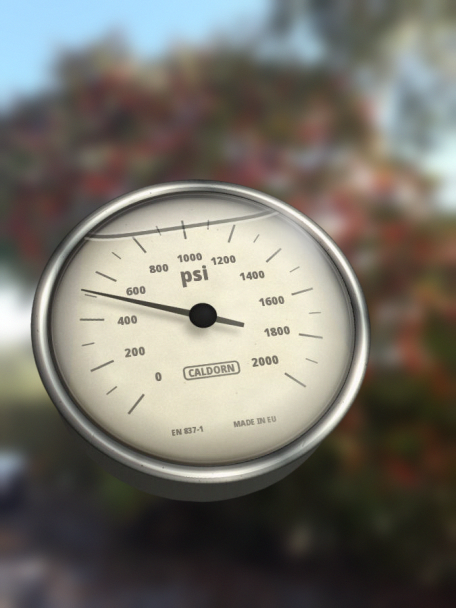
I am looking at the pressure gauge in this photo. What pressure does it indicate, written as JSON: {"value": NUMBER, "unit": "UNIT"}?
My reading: {"value": 500, "unit": "psi"}
